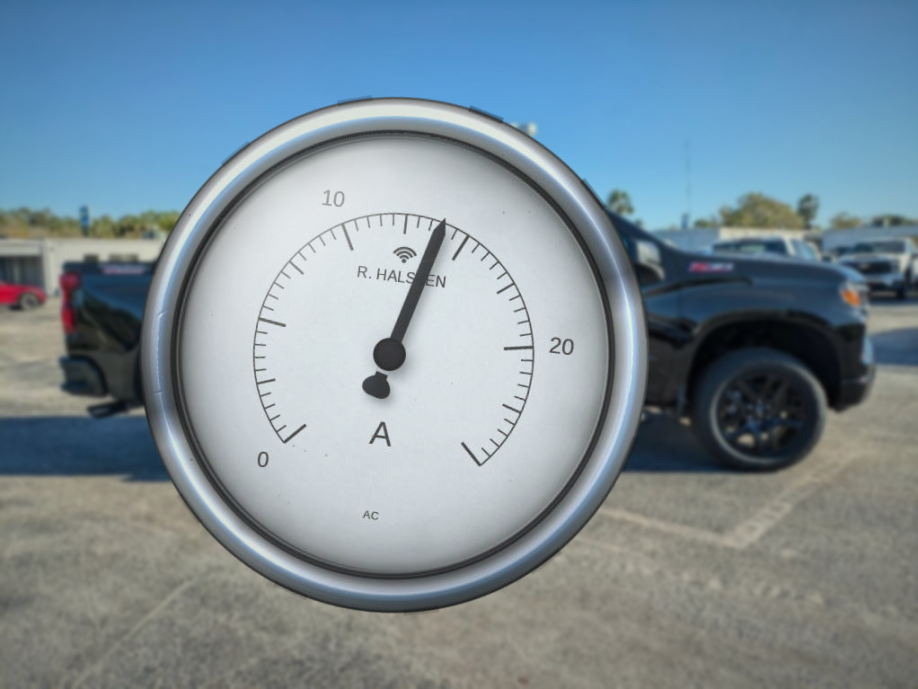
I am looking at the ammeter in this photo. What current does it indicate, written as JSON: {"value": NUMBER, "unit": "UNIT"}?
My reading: {"value": 14, "unit": "A"}
